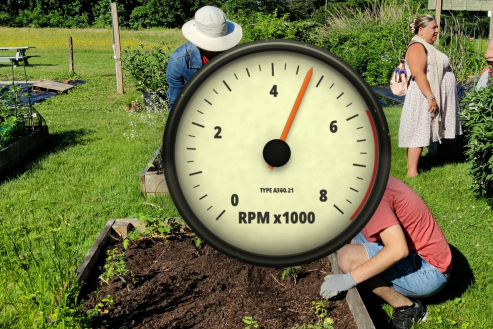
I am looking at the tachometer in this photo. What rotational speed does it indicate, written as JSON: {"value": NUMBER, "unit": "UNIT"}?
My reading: {"value": 4750, "unit": "rpm"}
